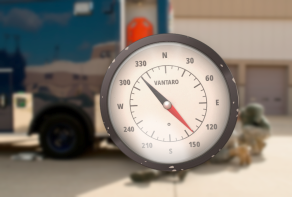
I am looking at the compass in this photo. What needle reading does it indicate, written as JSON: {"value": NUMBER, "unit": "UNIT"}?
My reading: {"value": 140, "unit": "°"}
